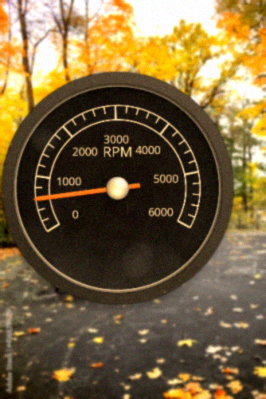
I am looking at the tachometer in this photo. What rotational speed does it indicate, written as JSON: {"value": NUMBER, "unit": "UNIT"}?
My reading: {"value": 600, "unit": "rpm"}
